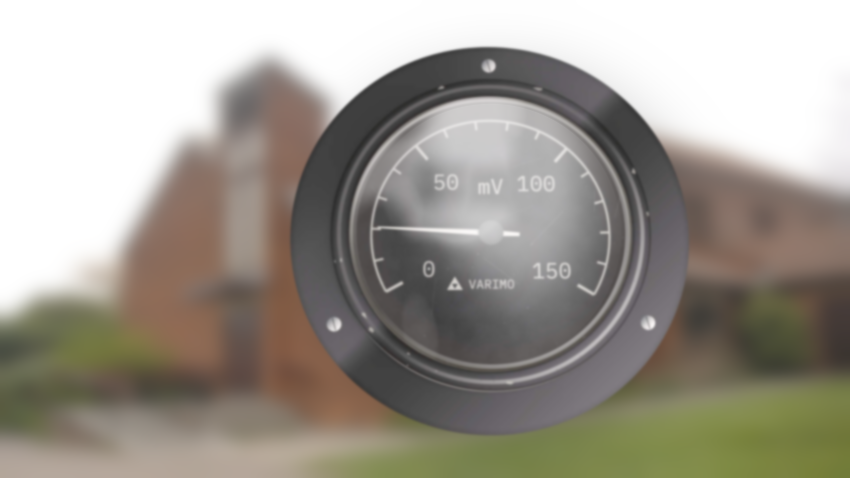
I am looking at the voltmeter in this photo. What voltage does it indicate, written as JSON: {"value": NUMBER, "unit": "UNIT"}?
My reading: {"value": 20, "unit": "mV"}
